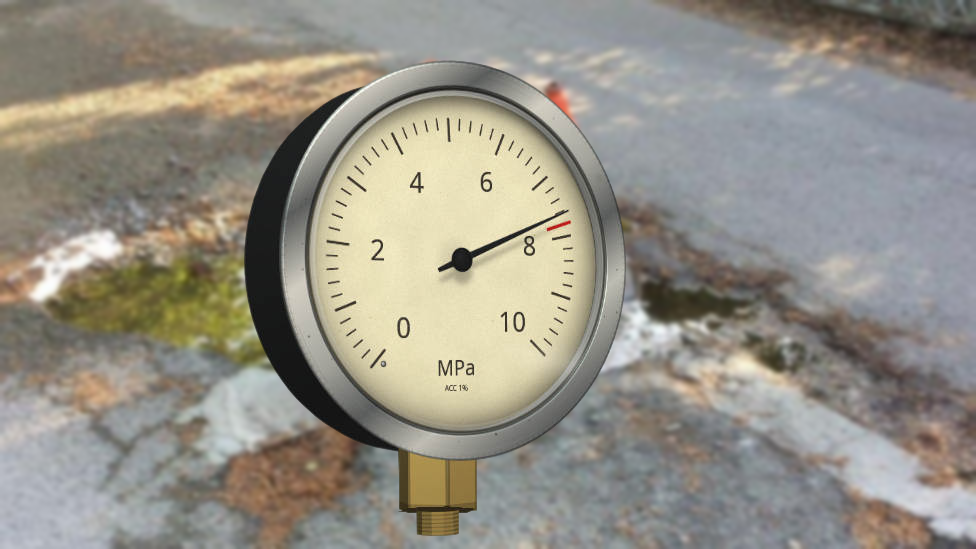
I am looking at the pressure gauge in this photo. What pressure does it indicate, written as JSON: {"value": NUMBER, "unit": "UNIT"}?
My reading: {"value": 7.6, "unit": "MPa"}
